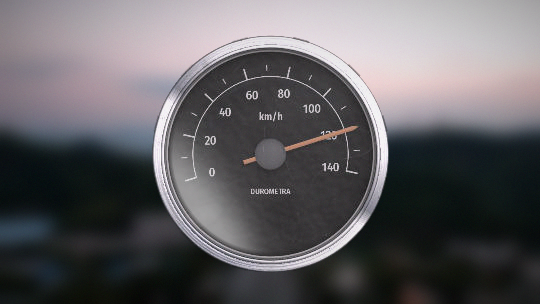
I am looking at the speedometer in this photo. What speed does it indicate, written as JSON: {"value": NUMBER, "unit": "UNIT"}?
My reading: {"value": 120, "unit": "km/h"}
